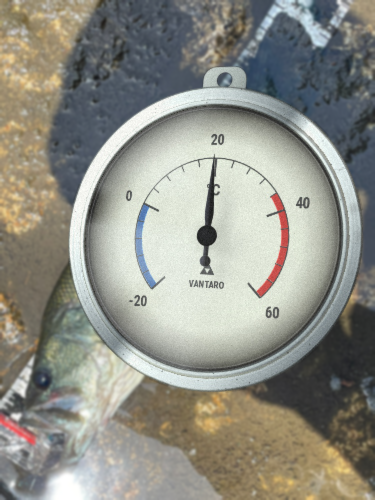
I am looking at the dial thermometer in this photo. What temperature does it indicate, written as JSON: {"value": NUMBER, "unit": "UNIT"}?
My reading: {"value": 20, "unit": "°C"}
